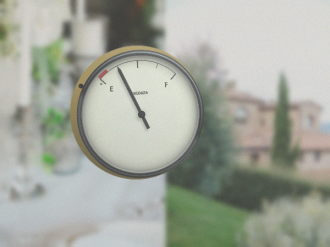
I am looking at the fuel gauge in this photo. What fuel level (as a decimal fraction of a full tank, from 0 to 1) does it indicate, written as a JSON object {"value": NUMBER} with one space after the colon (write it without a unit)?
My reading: {"value": 0.25}
